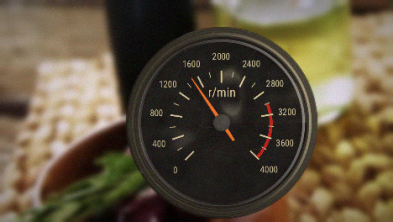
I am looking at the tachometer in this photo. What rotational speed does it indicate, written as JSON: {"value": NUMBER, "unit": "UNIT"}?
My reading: {"value": 1500, "unit": "rpm"}
